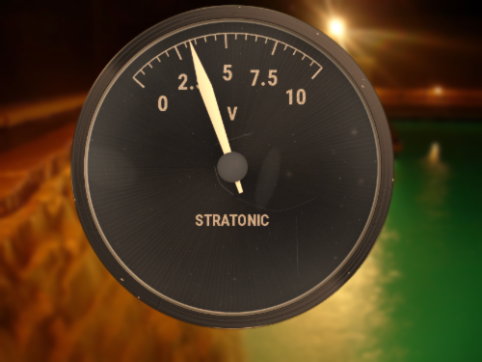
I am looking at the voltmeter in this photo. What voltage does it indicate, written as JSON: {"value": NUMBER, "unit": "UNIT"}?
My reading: {"value": 3.25, "unit": "V"}
